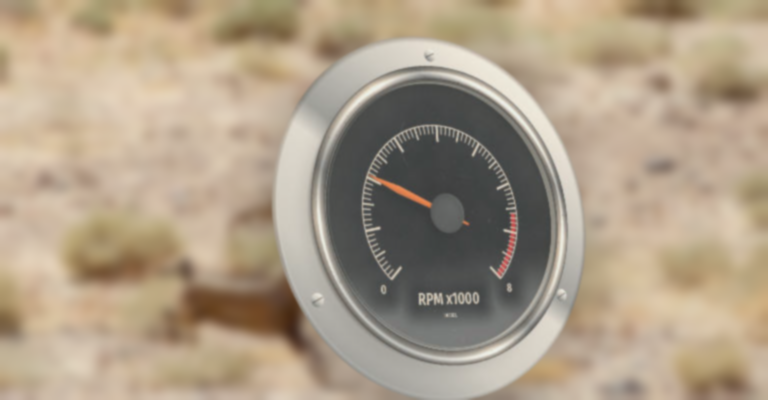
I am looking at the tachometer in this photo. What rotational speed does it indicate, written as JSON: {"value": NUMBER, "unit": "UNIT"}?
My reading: {"value": 2000, "unit": "rpm"}
